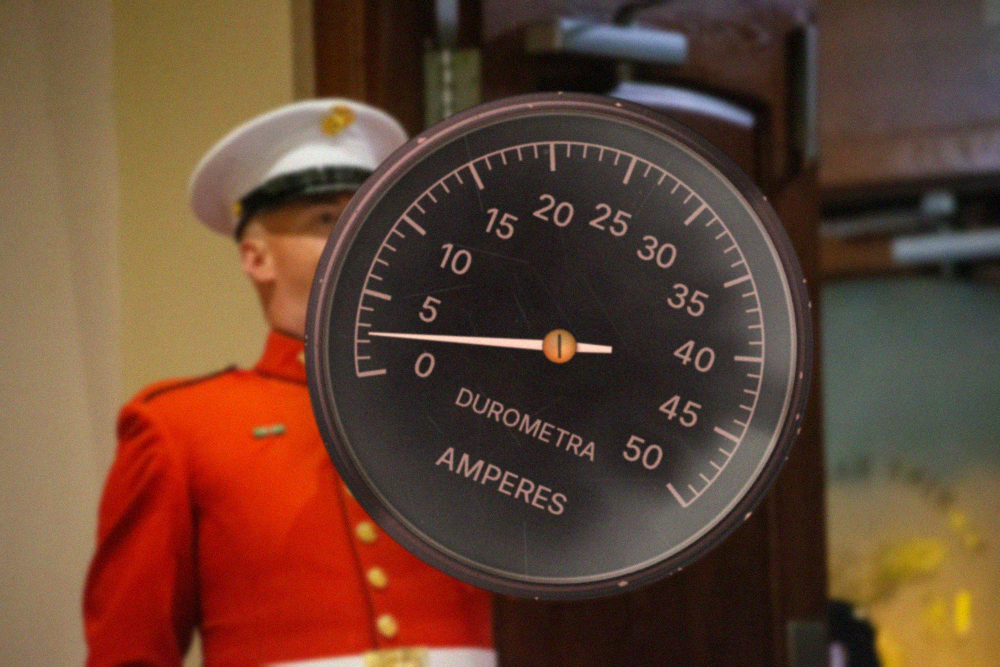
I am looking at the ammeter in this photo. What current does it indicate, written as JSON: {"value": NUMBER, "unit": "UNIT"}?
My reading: {"value": 2.5, "unit": "A"}
